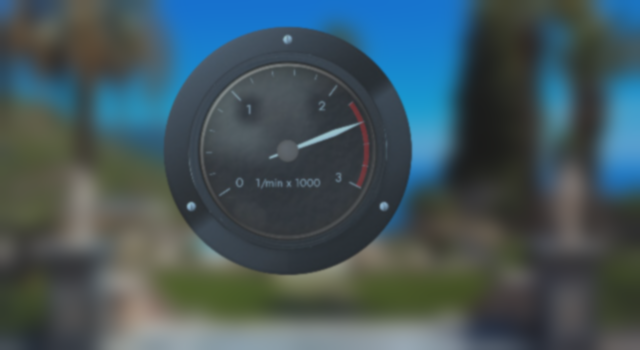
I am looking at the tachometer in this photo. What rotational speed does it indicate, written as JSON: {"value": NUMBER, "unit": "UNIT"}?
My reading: {"value": 2400, "unit": "rpm"}
